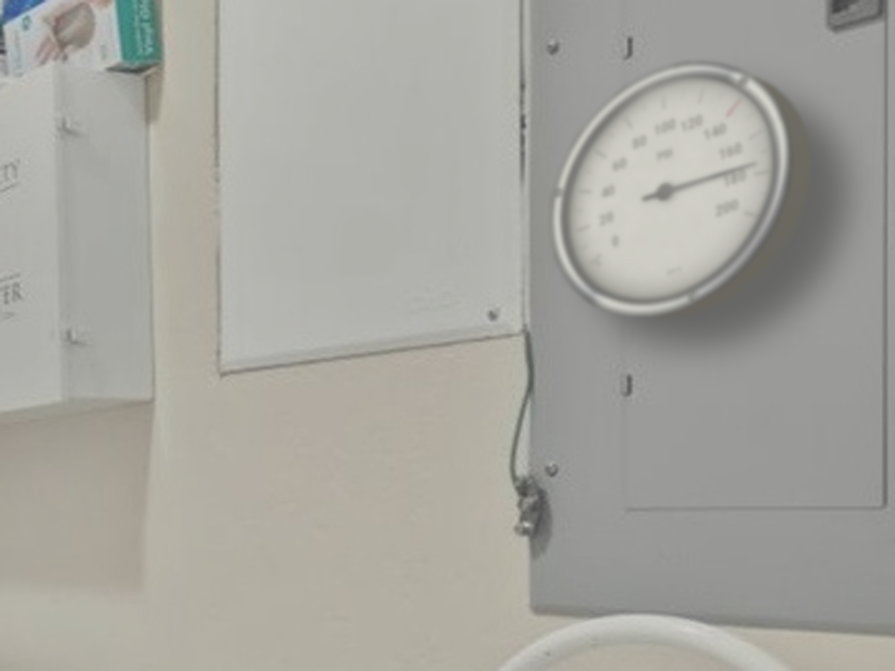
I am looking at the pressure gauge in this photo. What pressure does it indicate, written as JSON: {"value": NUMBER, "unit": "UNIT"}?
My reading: {"value": 175, "unit": "psi"}
